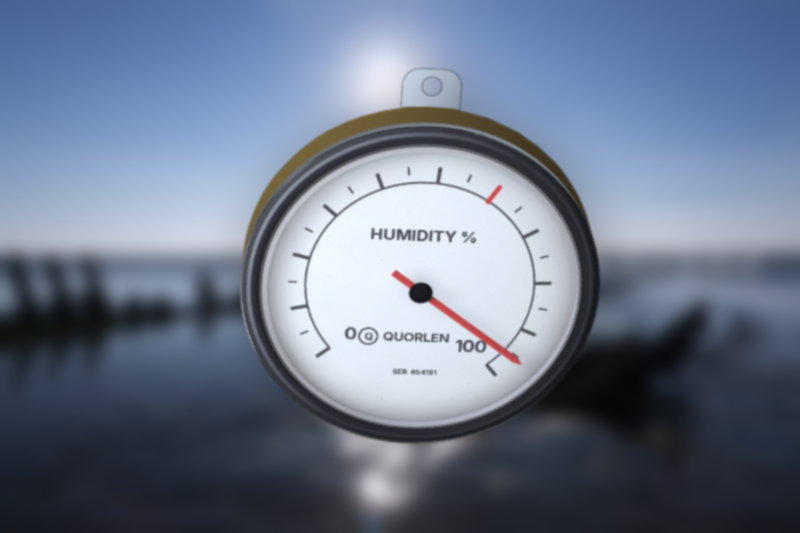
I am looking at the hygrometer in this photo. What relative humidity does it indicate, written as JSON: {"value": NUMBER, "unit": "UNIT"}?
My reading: {"value": 95, "unit": "%"}
